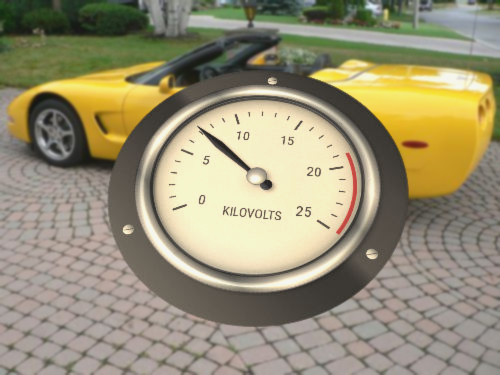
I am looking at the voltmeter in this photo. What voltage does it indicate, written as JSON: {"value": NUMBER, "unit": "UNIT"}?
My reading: {"value": 7, "unit": "kV"}
